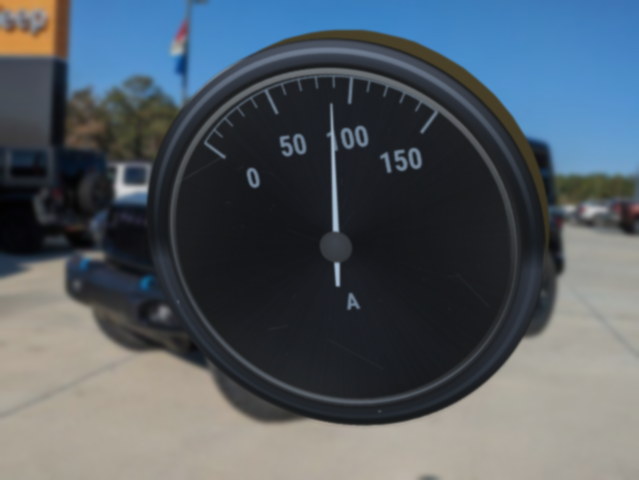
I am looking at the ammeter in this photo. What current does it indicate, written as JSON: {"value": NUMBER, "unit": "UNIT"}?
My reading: {"value": 90, "unit": "A"}
